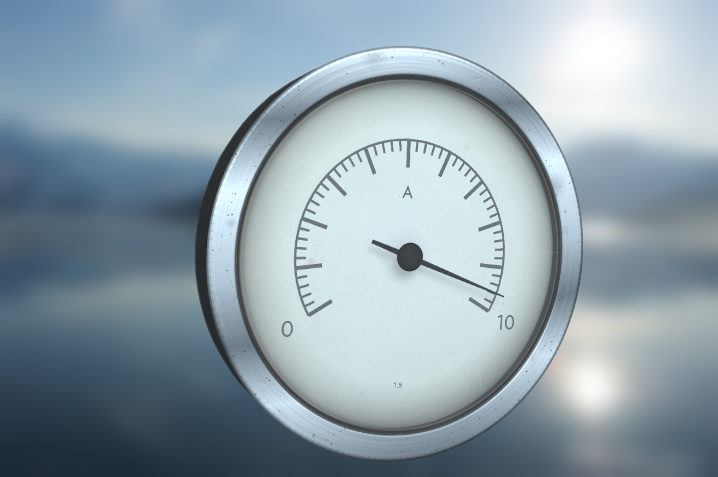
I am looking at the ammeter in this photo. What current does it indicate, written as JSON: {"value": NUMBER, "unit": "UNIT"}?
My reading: {"value": 9.6, "unit": "A"}
